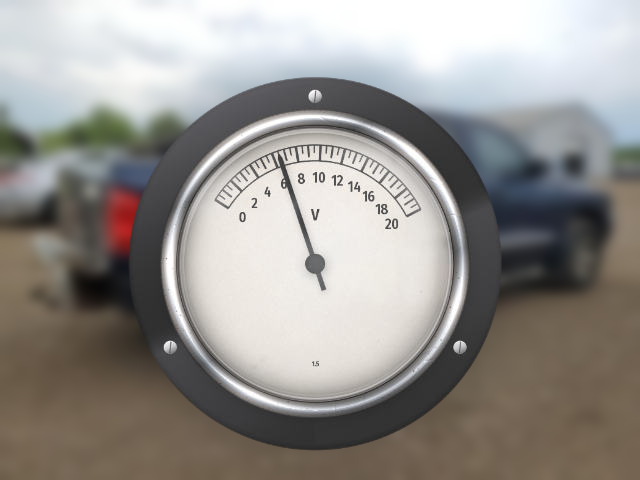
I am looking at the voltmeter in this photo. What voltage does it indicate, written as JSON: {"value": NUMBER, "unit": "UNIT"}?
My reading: {"value": 6.5, "unit": "V"}
